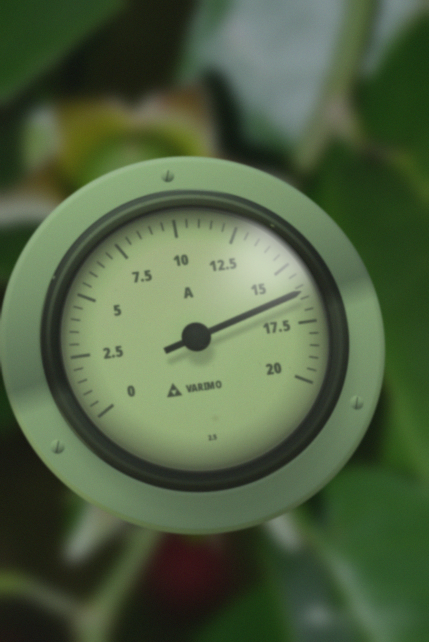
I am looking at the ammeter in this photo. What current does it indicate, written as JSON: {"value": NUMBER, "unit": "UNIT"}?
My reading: {"value": 16.25, "unit": "A"}
